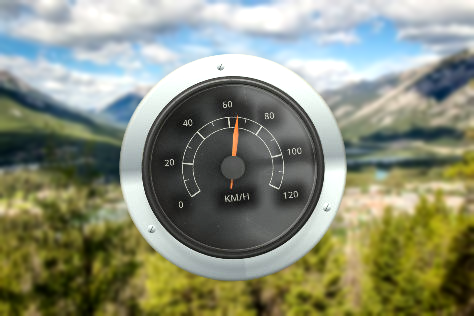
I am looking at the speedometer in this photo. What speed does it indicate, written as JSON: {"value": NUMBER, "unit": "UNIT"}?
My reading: {"value": 65, "unit": "km/h"}
